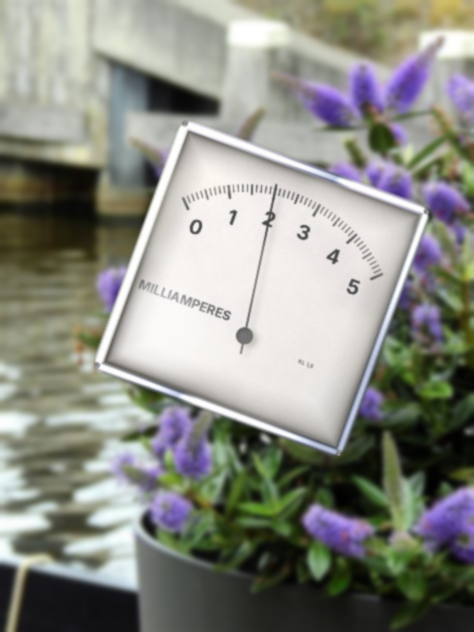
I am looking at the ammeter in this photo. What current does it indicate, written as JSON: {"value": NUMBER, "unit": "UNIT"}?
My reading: {"value": 2, "unit": "mA"}
